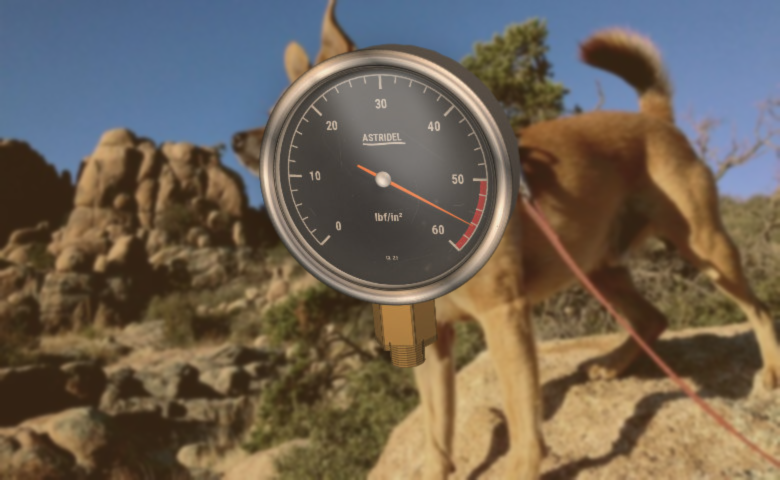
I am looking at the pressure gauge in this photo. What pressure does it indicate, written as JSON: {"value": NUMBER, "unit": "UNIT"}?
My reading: {"value": 56, "unit": "psi"}
